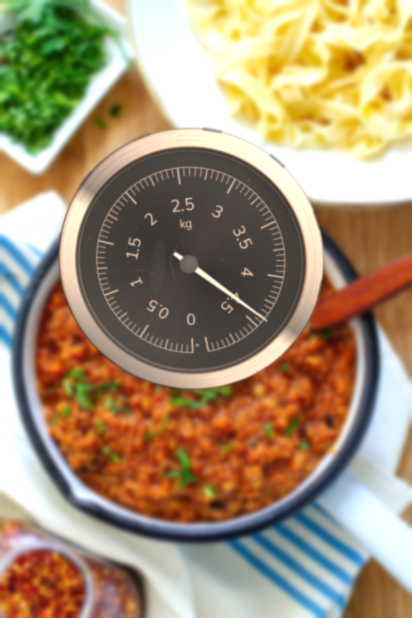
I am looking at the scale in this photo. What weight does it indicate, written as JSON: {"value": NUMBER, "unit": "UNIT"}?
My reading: {"value": 4.4, "unit": "kg"}
